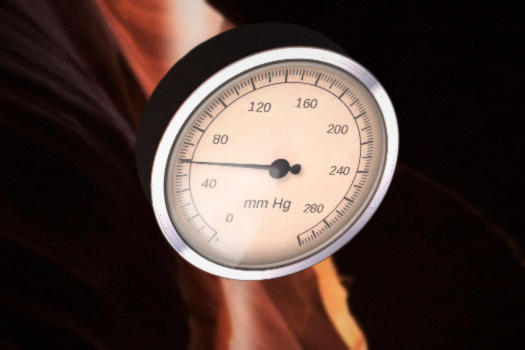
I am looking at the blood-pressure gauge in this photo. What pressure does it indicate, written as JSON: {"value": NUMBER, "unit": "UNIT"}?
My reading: {"value": 60, "unit": "mmHg"}
